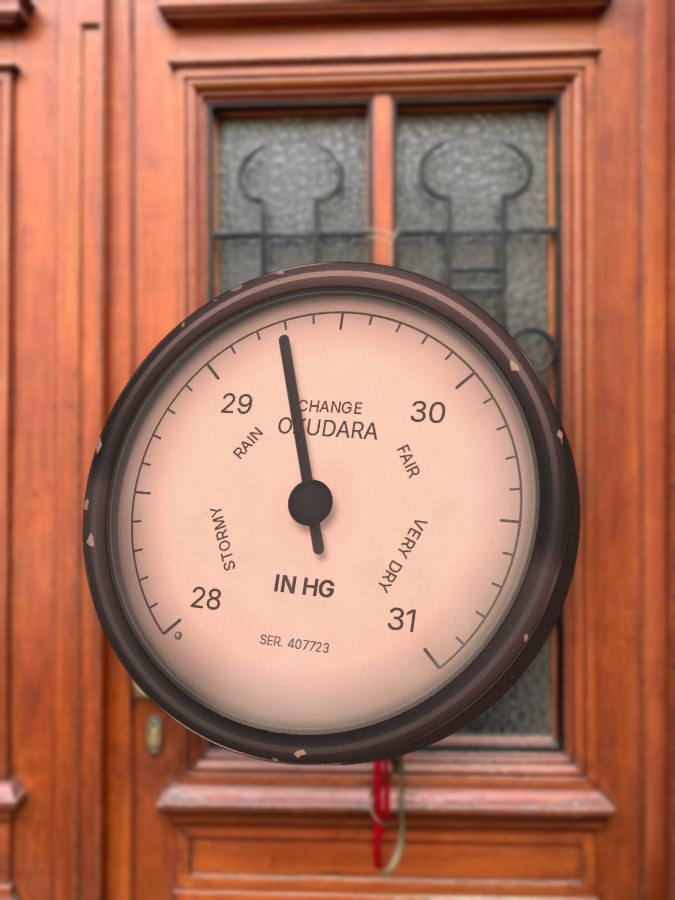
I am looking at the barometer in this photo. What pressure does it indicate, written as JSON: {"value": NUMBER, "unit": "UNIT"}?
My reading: {"value": 29.3, "unit": "inHg"}
